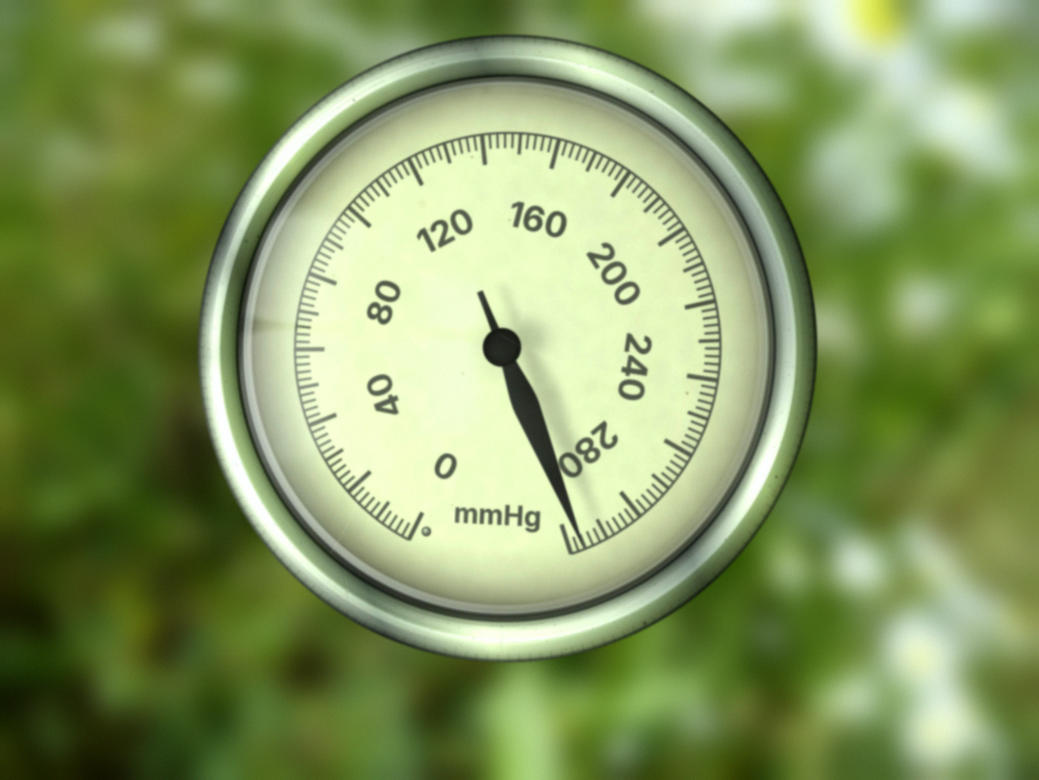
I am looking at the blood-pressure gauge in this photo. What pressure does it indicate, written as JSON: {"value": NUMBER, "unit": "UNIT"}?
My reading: {"value": 296, "unit": "mmHg"}
